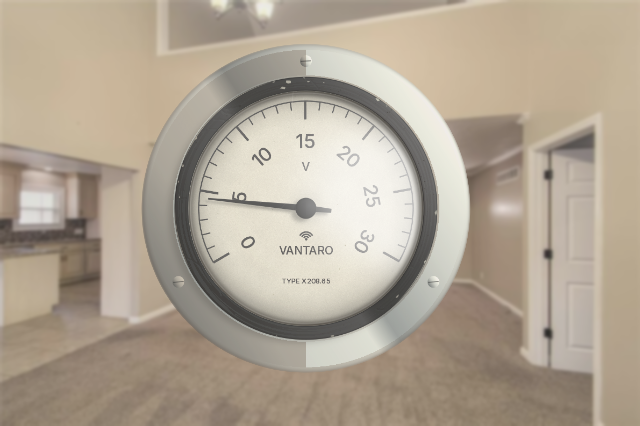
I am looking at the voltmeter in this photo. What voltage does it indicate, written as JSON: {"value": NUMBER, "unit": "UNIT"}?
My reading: {"value": 4.5, "unit": "V"}
